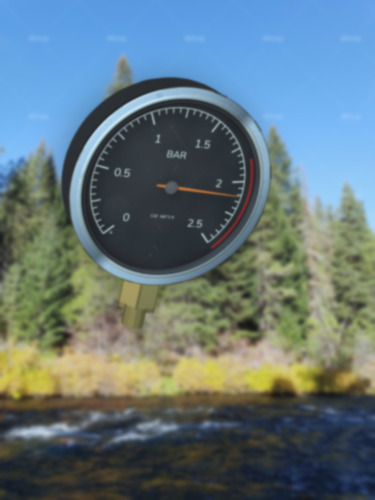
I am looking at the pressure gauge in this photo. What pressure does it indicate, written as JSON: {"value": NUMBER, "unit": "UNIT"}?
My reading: {"value": 2.1, "unit": "bar"}
